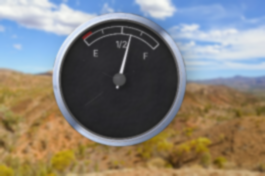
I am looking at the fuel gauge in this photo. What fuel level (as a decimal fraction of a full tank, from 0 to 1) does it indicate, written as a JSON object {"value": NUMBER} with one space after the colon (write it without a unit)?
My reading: {"value": 0.625}
